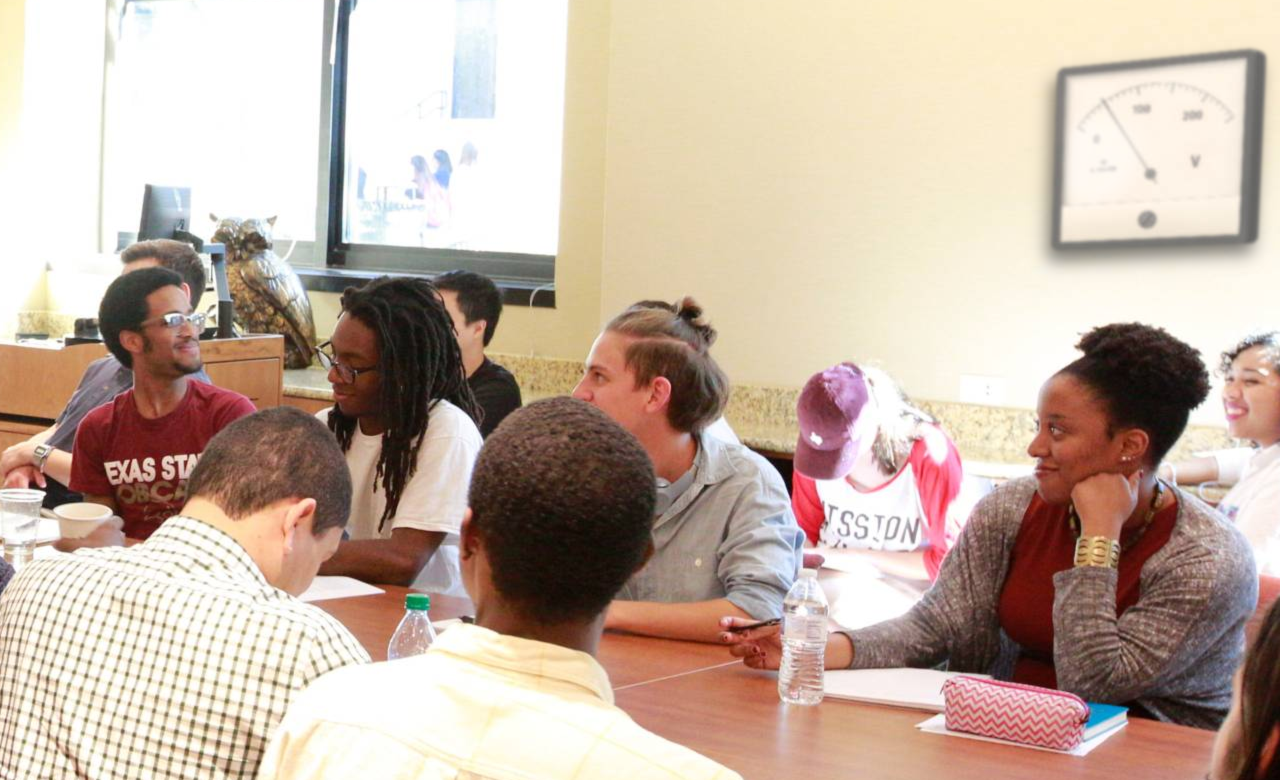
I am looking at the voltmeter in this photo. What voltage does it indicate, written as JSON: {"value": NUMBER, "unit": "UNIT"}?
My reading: {"value": 50, "unit": "V"}
